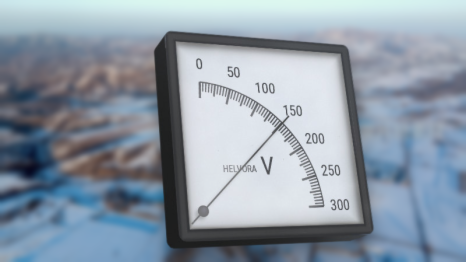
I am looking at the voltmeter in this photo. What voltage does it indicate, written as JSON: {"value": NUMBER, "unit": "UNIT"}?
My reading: {"value": 150, "unit": "V"}
